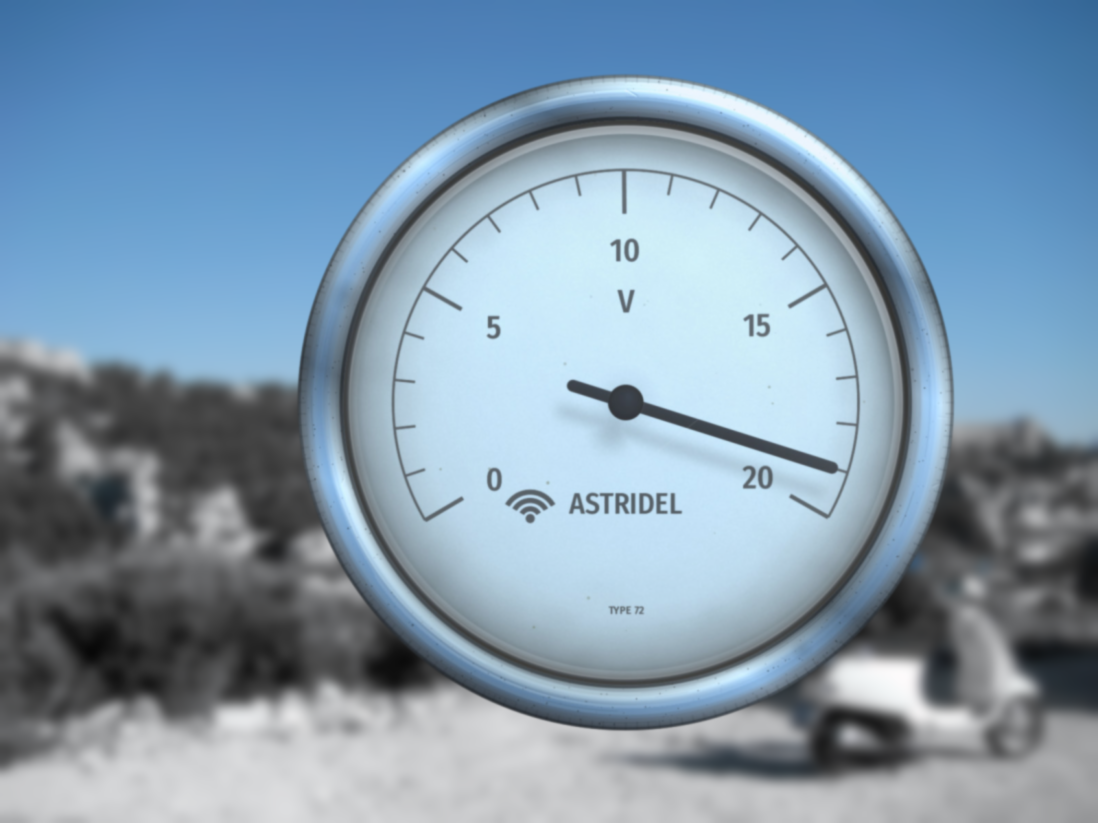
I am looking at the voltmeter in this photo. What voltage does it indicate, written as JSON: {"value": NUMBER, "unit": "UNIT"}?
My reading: {"value": 19, "unit": "V"}
